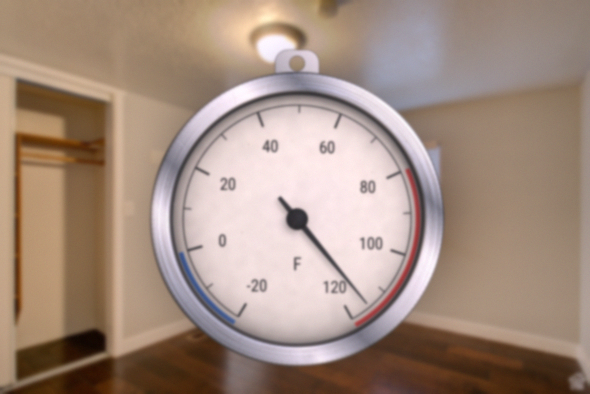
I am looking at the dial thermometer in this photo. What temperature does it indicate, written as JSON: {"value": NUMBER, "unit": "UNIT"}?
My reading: {"value": 115, "unit": "°F"}
